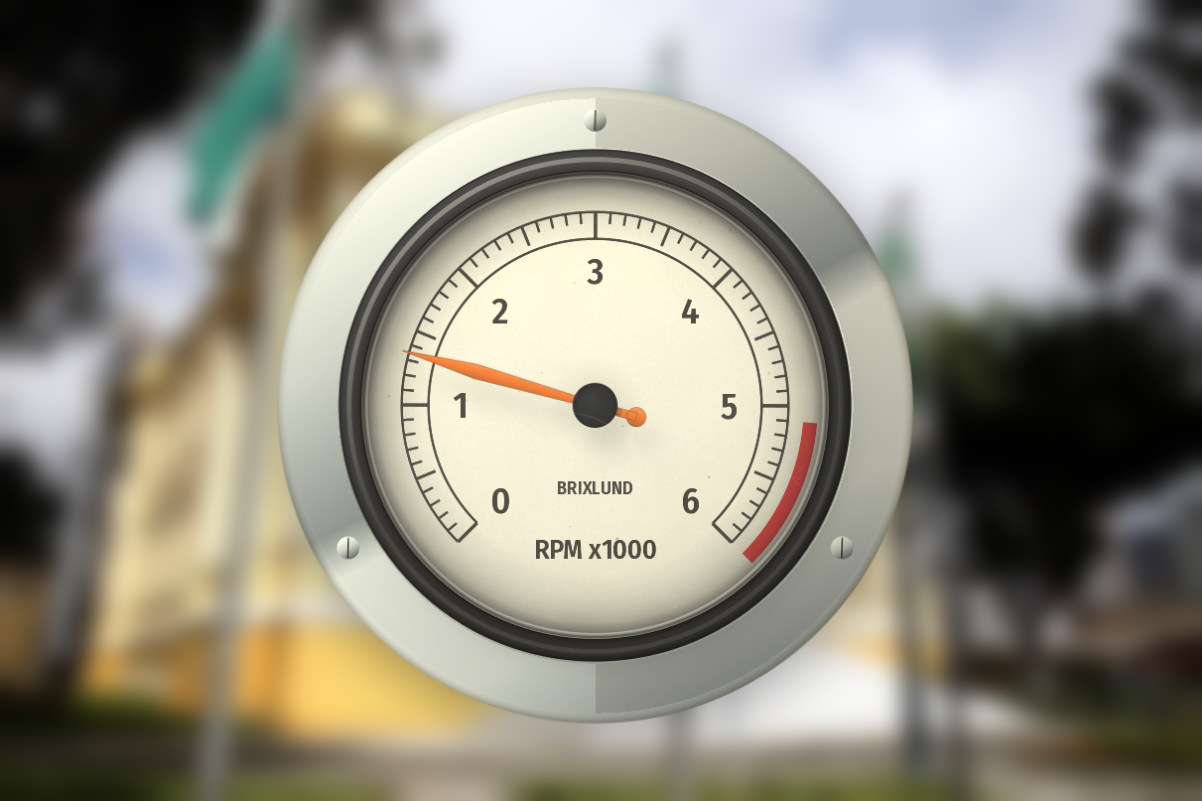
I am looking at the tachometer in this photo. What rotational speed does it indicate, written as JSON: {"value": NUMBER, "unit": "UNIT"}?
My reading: {"value": 1350, "unit": "rpm"}
